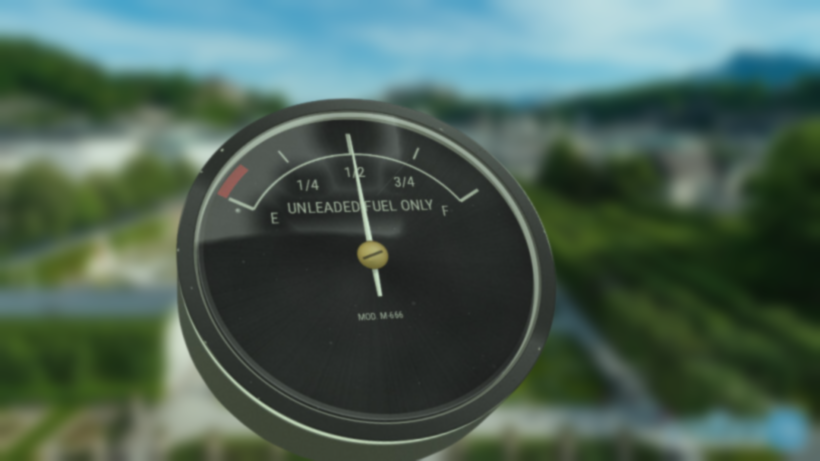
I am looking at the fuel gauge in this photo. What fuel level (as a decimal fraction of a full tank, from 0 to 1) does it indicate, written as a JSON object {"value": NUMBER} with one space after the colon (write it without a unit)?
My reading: {"value": 0.5}
